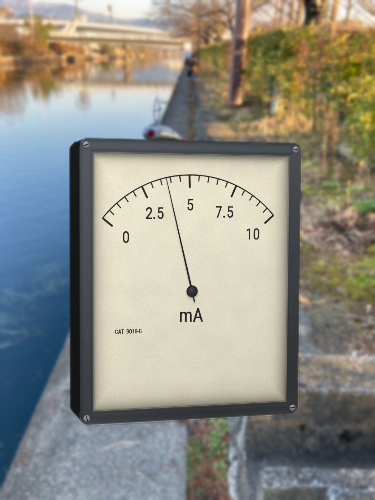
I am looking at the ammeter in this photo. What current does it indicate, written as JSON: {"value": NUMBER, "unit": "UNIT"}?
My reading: {"value": 3.75, "unit": "mA"}
